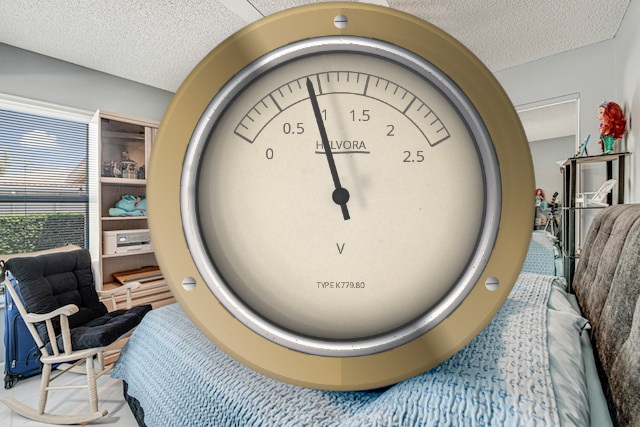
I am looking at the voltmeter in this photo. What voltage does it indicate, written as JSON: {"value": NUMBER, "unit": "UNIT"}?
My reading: {"value": 0.9, "unit": "V"}
